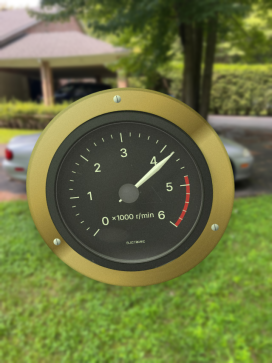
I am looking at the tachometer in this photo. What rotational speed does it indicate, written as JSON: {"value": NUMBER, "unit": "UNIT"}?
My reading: {"value": 4200, "unit": "rpm"}
